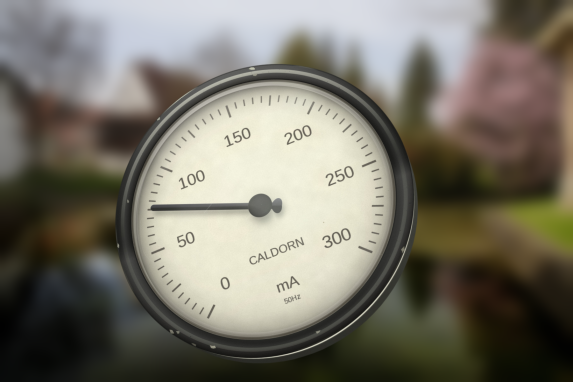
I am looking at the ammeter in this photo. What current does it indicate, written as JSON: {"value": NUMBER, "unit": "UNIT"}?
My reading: {"value": 75, "unit": "mA"}
